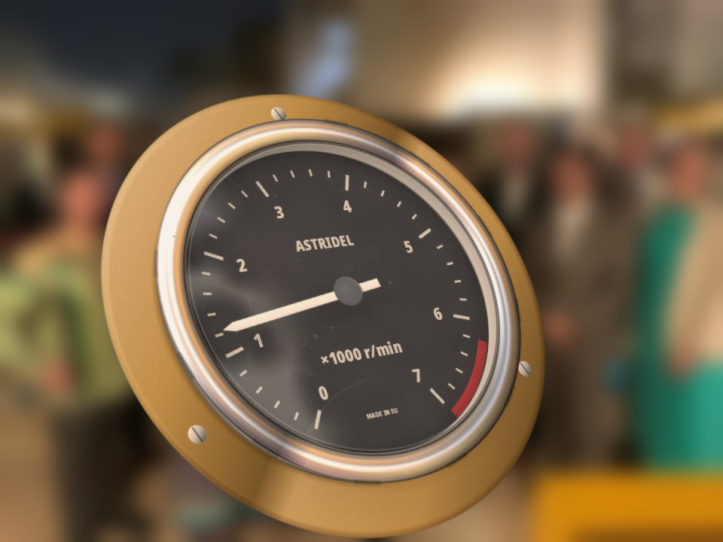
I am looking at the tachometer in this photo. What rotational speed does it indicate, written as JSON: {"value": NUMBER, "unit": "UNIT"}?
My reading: {"value": 1200, "unit": "rpm"}
